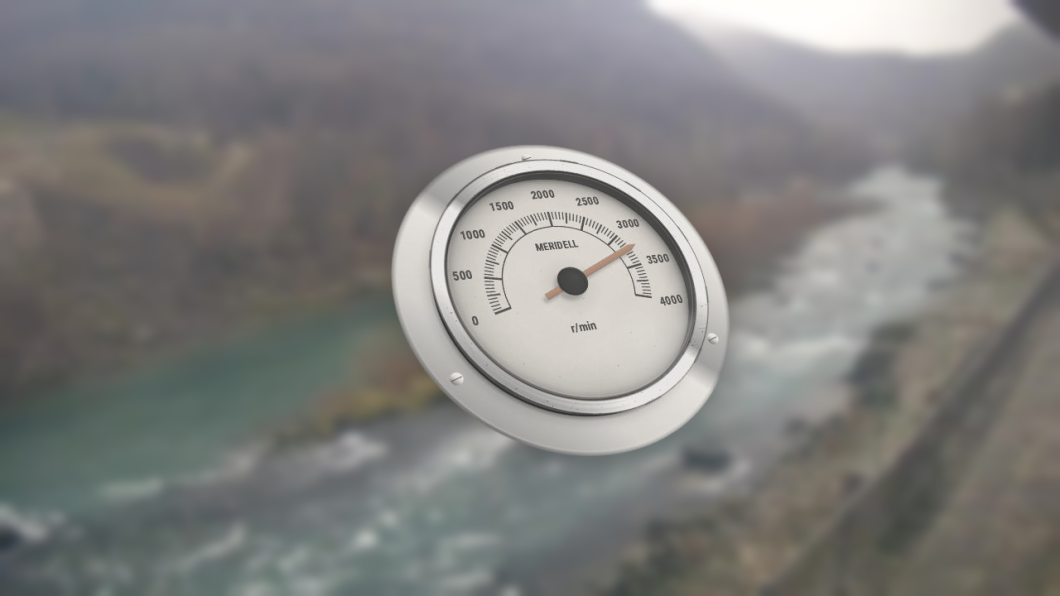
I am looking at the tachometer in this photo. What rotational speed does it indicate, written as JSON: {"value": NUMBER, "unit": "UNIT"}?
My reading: {"value": 3250, "unit": "rpm"}
